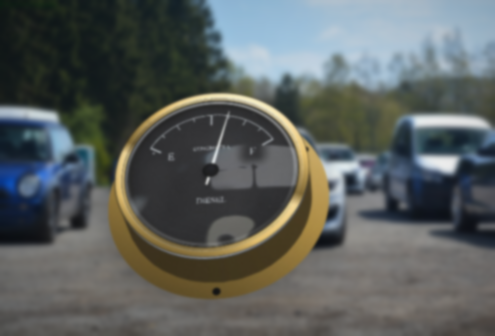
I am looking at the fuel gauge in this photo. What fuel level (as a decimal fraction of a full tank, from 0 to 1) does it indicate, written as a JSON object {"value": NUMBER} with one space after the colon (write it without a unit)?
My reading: {"value": 0.625}
